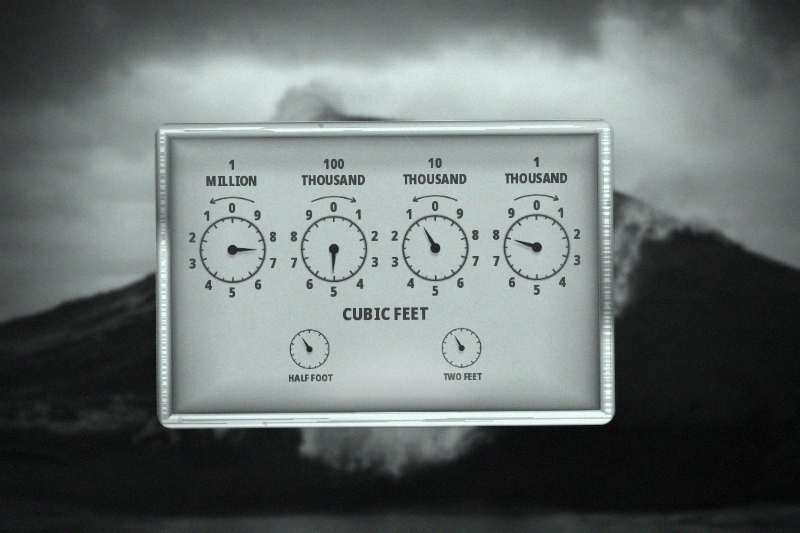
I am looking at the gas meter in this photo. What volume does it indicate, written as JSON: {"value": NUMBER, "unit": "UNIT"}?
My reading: {"value": 750800, "unit": "ft³"}
